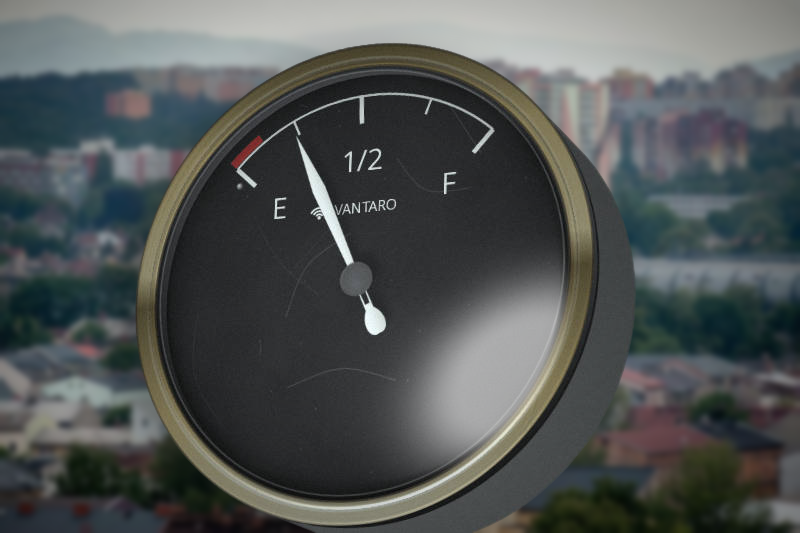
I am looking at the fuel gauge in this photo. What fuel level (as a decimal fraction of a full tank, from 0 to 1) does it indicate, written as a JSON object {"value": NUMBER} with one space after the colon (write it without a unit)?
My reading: {"value": 0.25}
